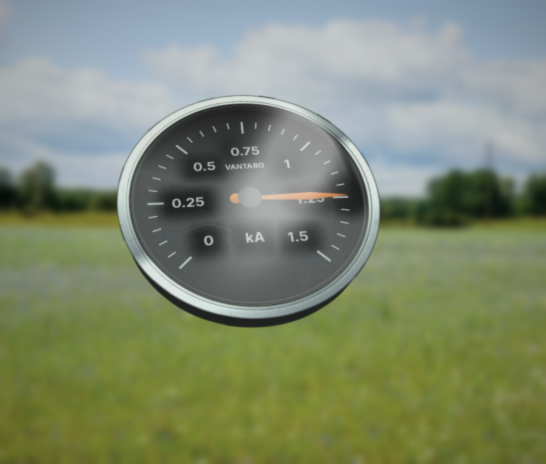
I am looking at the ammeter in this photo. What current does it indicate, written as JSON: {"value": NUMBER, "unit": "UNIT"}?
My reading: {"value": 1.25, "unit": "kA"}
